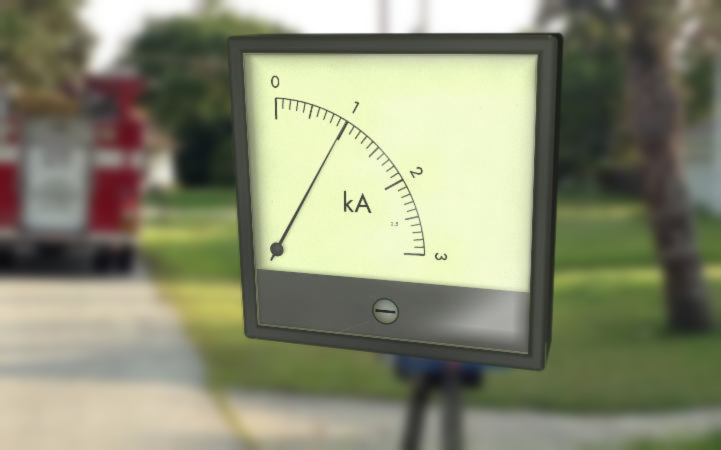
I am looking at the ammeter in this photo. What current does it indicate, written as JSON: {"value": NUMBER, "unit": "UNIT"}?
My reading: {"value": 1, "unit": "kA"}
